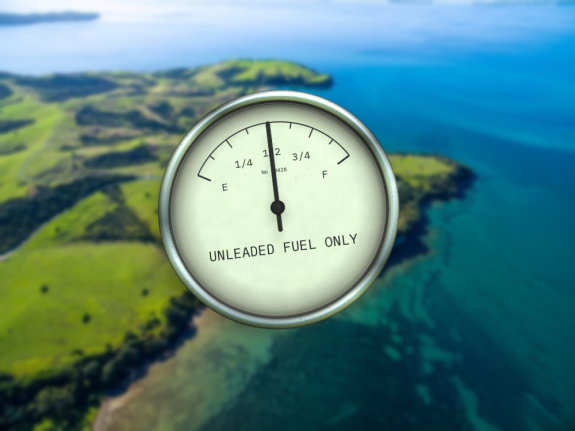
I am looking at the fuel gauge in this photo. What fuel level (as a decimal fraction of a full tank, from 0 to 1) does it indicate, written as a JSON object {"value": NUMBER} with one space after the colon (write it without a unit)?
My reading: {"value": 0.5}
